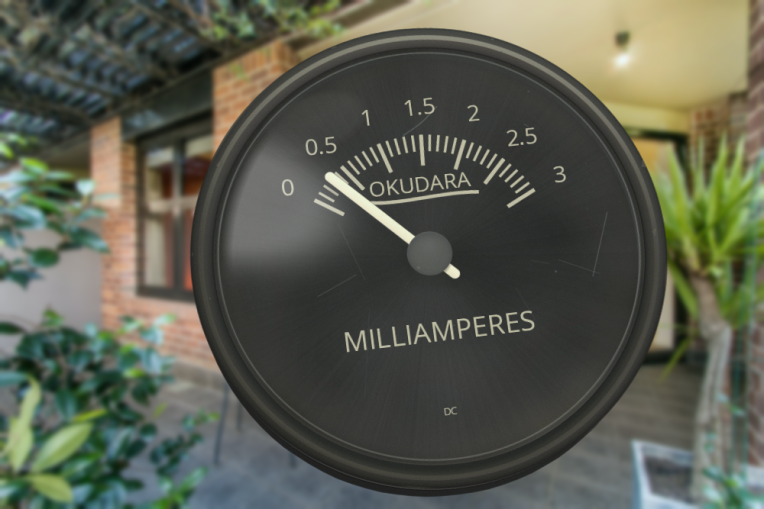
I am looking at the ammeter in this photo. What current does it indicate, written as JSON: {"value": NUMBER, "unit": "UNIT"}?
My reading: {"value": 0.3, "unit": "mA"}
